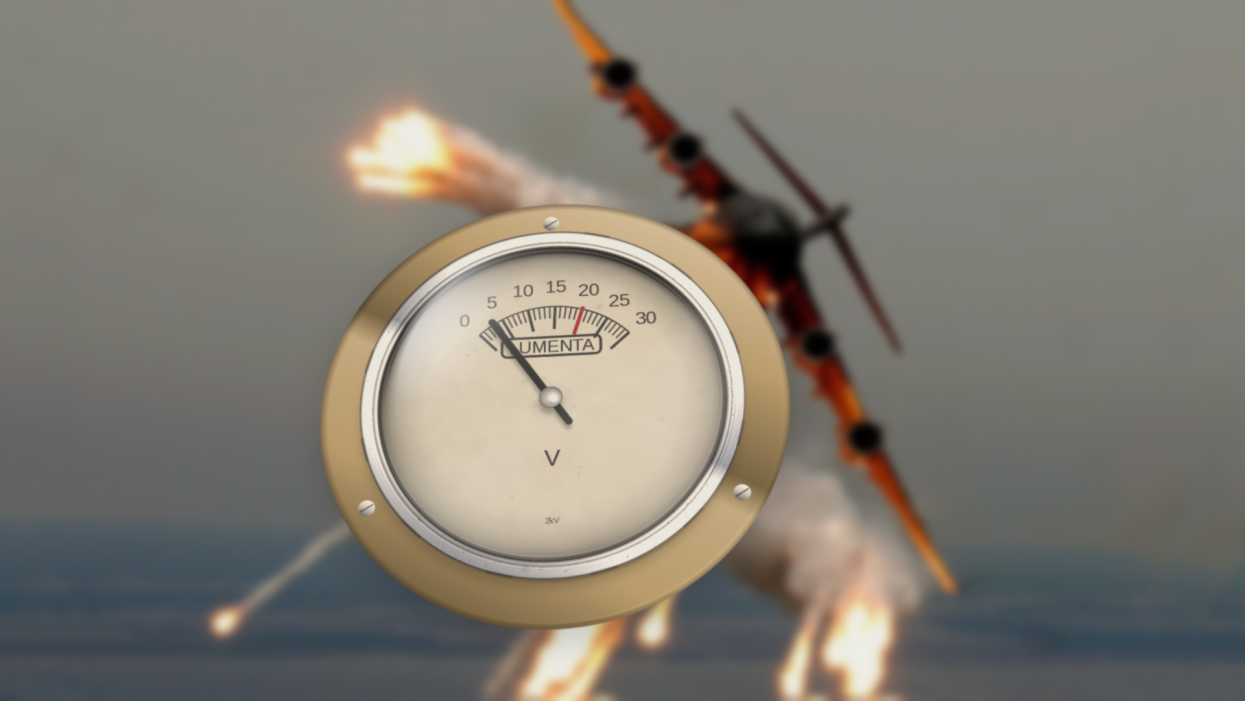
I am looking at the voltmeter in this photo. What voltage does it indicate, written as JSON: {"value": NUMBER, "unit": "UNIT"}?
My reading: {"value": 3, "unit": "V"}
